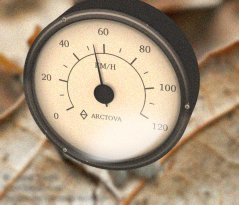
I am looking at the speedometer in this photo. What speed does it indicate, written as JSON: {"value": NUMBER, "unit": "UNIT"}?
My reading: {"value": 55, "unit": "km/h"}
